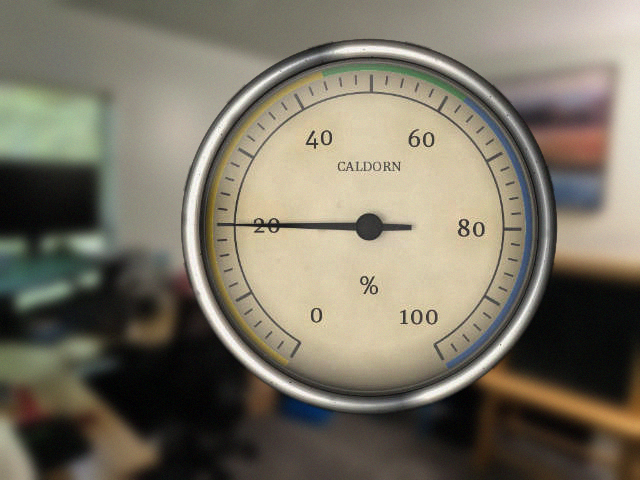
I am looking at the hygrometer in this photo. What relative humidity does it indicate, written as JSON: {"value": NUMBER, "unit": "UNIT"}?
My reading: {"value": 20, "unit": "%"}
